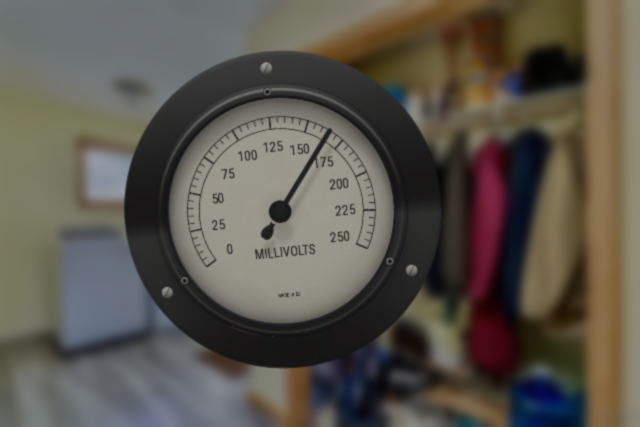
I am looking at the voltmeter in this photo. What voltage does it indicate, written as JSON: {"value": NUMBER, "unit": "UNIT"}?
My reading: {"value": 165, "unit": "mV"}
